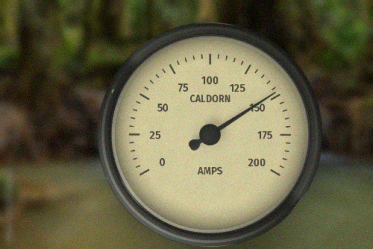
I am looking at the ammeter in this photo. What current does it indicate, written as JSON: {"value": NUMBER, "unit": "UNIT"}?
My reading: {"value": 147.5, "unit": "A"}
